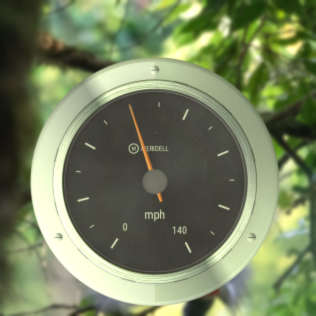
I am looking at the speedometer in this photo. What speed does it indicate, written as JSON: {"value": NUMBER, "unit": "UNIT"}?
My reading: {"value": 60, "unit": "mph"}
